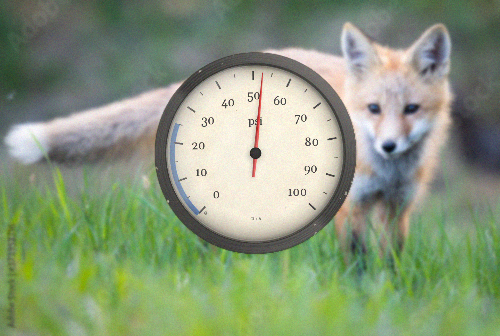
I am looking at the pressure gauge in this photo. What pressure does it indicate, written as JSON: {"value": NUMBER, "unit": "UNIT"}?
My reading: {"value": 52.5, "unit": "psi"}
